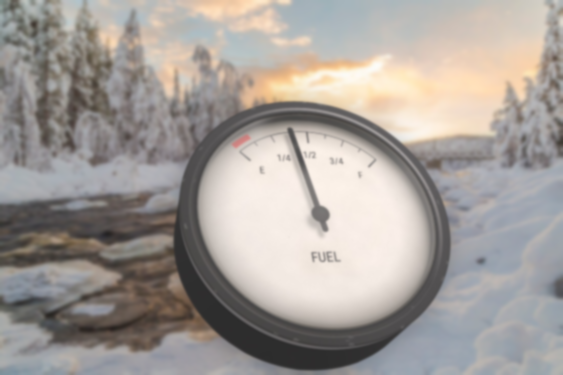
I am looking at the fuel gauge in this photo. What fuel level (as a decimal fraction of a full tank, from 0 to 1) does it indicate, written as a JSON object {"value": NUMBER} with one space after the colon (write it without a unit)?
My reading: {"value": 0.375}
